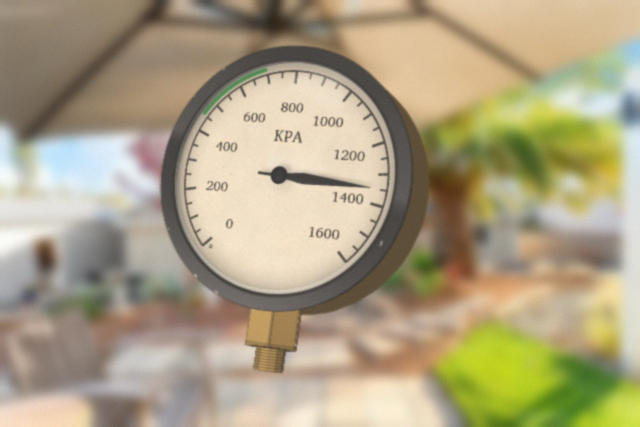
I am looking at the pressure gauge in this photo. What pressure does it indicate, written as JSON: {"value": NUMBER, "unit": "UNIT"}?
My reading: {"value": 1350, "unit": "kPa"}
